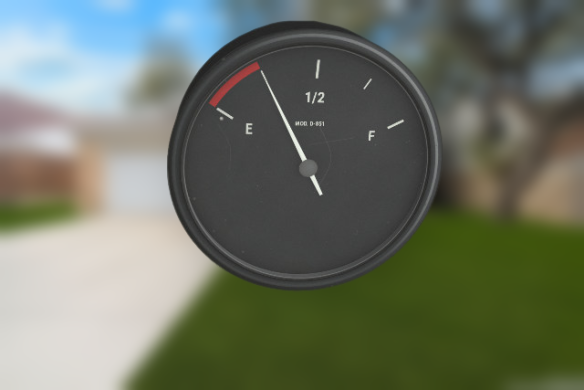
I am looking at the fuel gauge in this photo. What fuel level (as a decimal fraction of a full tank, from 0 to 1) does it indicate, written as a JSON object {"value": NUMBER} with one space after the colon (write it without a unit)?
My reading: {"value": 0.25}
